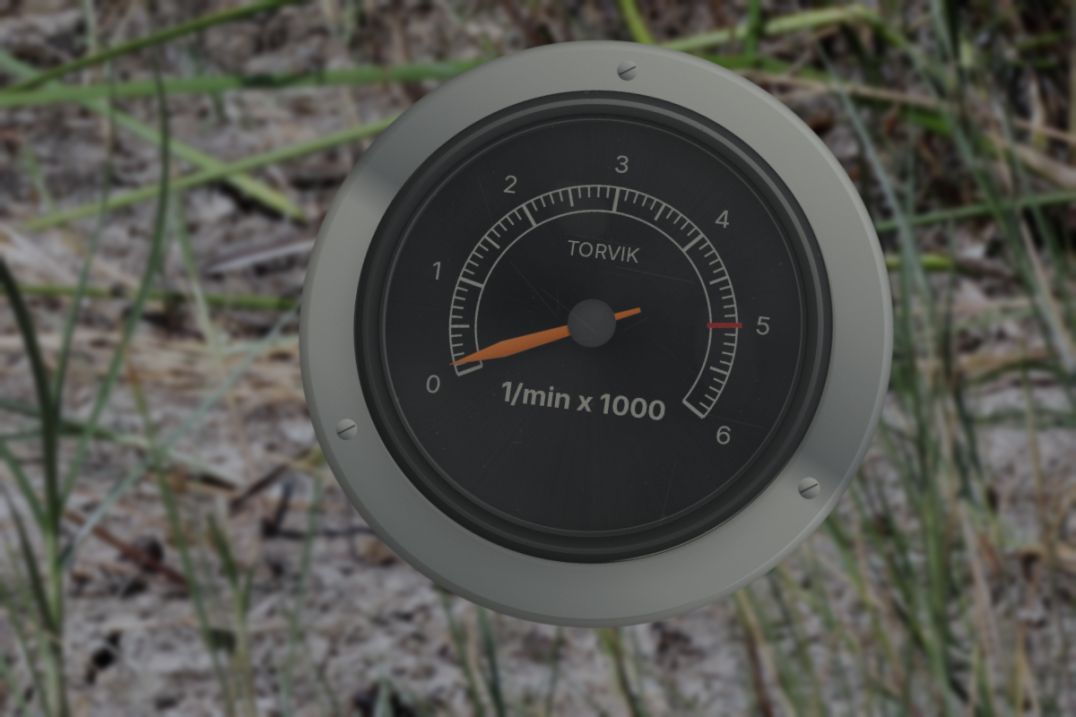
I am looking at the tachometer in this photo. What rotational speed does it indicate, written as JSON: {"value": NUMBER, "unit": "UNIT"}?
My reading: {"value": 100, "unit": "rpm"}
